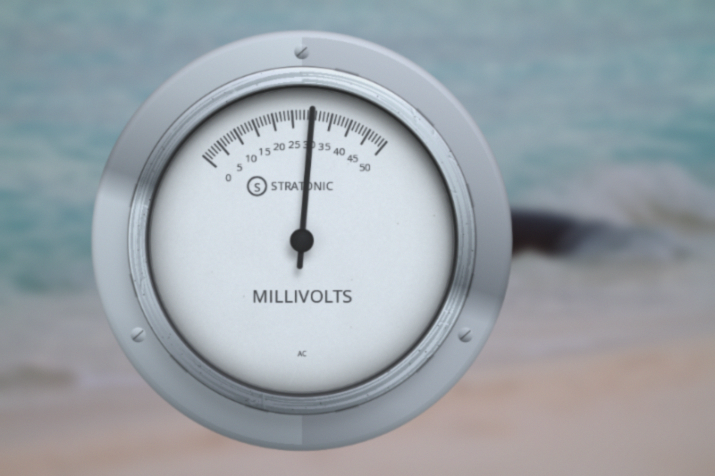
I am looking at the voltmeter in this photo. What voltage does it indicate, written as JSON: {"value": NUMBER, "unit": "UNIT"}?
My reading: {"value": 30, "unit": "mV"}
